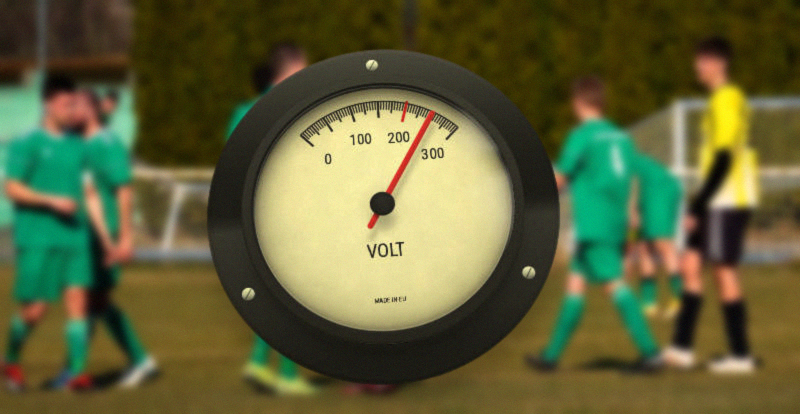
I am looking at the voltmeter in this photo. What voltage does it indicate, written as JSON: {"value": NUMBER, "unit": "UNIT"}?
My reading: {"value": 250, "unit": "V"}
